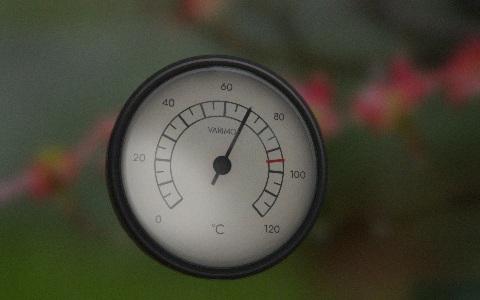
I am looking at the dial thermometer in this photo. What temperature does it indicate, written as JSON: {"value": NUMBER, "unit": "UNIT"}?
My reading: {"value": 70, "unit": "°C"}
